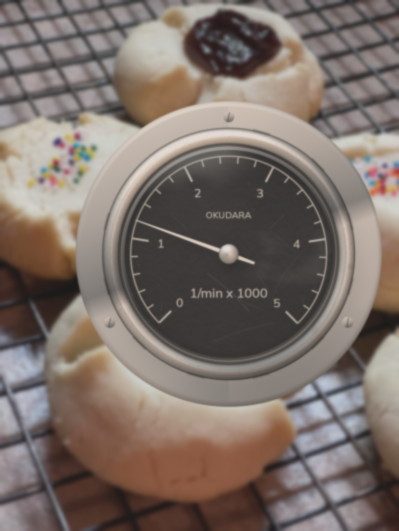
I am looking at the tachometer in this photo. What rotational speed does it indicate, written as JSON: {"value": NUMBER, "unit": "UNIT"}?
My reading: {"value": 1200, "unit": "rpm"}
